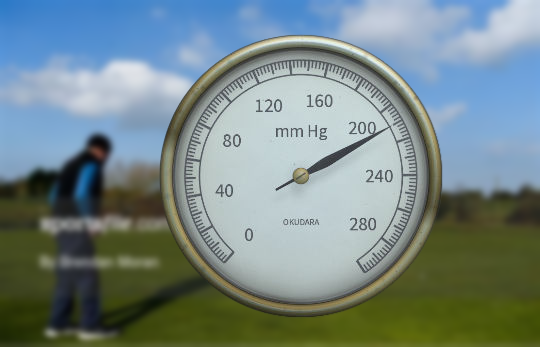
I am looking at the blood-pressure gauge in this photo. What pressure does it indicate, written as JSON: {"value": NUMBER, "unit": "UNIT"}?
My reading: {"value": 210, "unit": "mmHg"}
